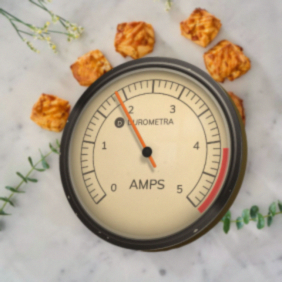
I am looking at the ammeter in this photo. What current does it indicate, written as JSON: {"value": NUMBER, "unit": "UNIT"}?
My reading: {"value": 1.9, "unit": "A"}
